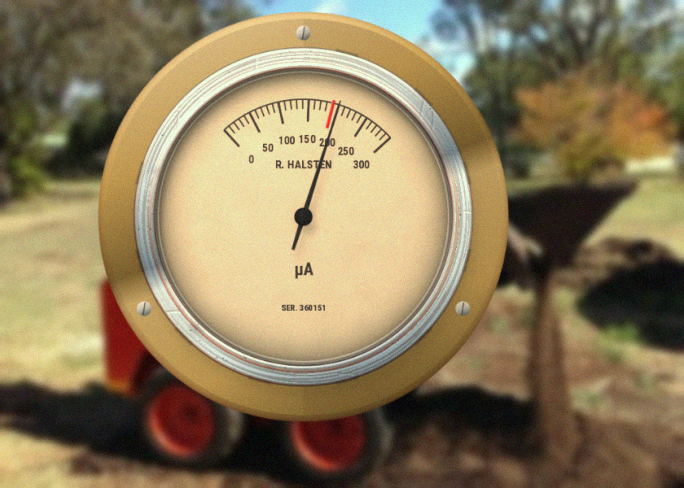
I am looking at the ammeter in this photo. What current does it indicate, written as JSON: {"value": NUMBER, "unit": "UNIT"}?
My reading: {"value": 200, "unit": "µA"}
